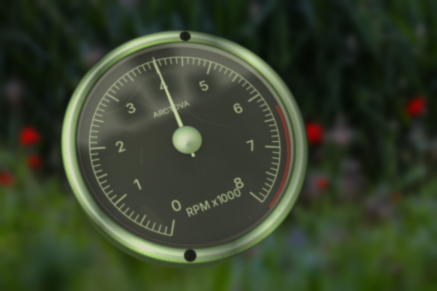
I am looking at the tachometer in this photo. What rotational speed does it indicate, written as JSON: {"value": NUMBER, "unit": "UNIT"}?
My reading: {"value": 4000, "unit": "rpm"}
